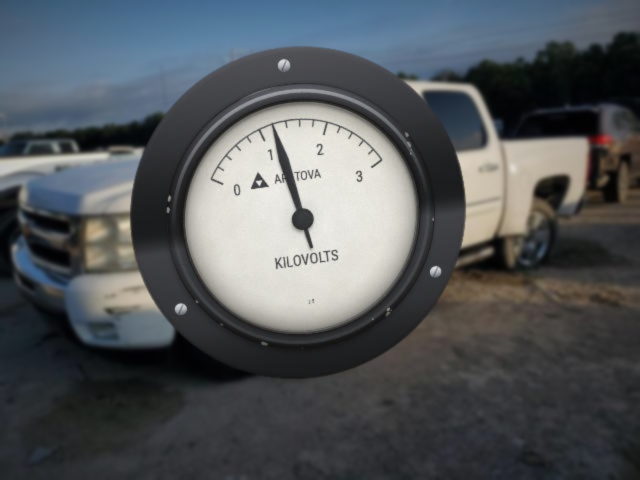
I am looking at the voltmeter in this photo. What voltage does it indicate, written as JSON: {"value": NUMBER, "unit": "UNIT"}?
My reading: {"value": 1.2, "unit": "kV"}
